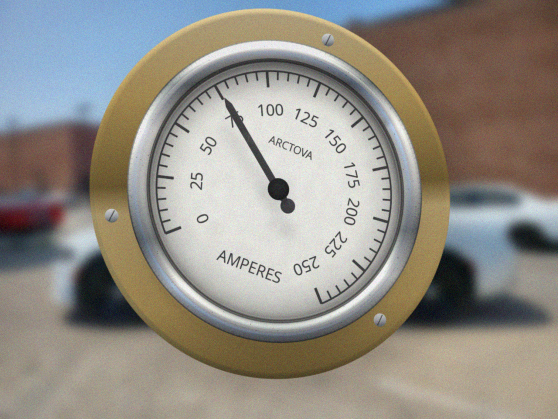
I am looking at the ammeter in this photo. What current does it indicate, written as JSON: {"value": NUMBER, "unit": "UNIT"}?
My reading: {"value": 75, "unit": "A"}
